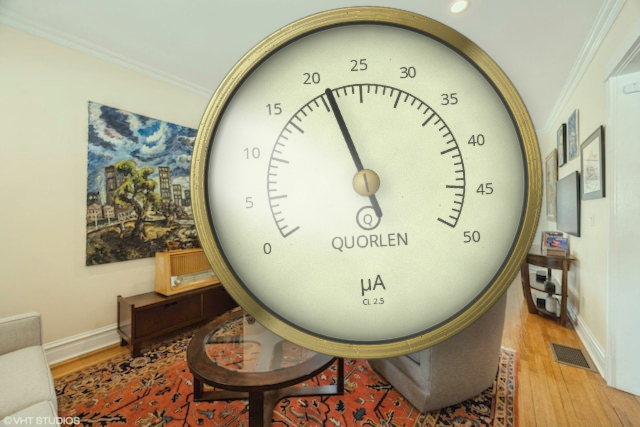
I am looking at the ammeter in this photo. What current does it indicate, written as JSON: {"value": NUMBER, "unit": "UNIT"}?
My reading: {"value": 21, "unit": "µA"}
